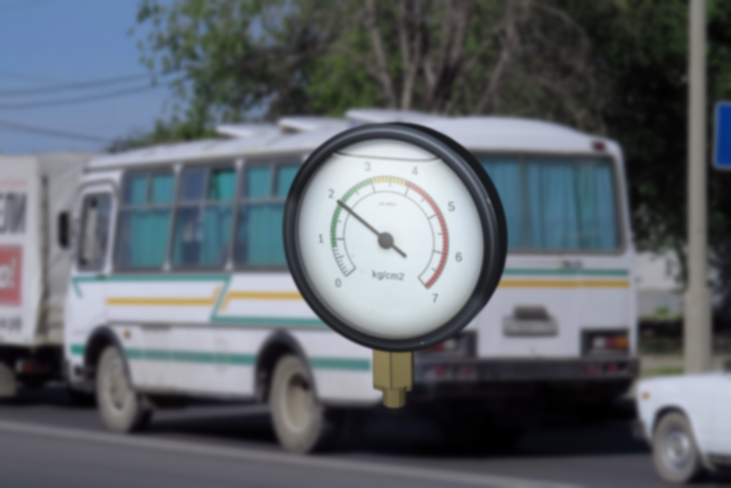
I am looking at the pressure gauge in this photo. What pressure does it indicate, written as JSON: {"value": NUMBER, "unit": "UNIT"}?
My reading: {"value": 2, "unit": "kg/cm²"}
